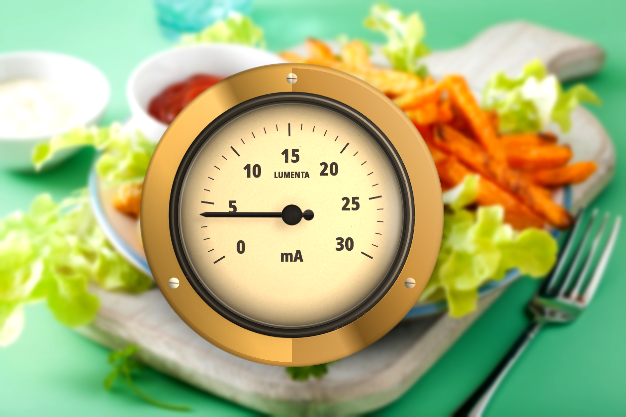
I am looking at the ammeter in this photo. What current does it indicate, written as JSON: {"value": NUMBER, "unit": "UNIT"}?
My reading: {"value": 4, "unit": "mA"}
